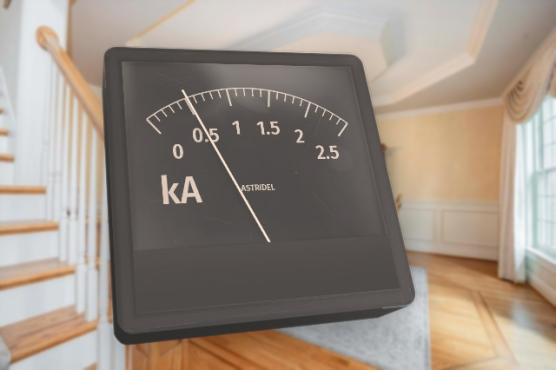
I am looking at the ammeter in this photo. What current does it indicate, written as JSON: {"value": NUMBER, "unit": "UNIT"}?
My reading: {"value": 0.5, "unit": "kA"}
